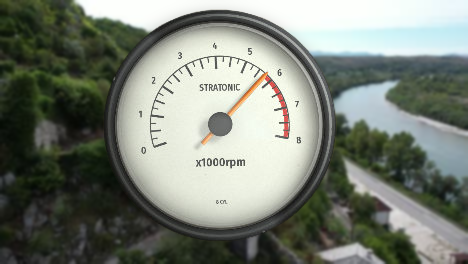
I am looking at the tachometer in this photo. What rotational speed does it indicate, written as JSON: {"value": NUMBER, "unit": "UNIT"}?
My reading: {"value": 5750, "unit": "rpm"}
